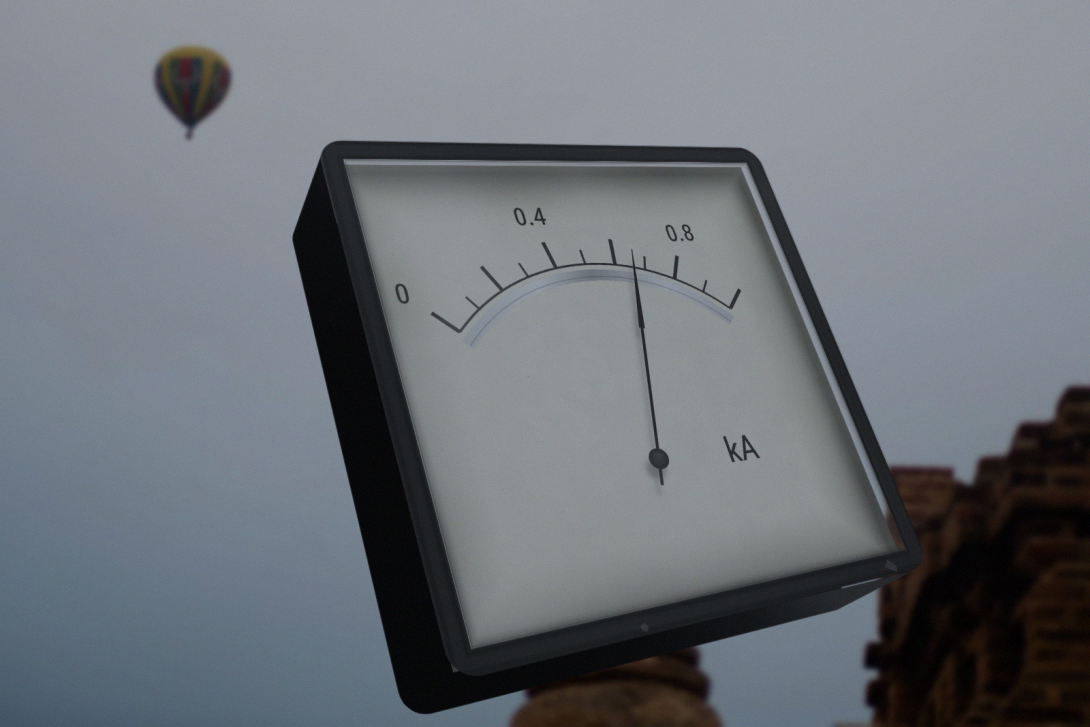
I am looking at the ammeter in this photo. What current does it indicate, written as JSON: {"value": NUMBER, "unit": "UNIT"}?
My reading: {"value": 0.65, "unit": "kA"}
